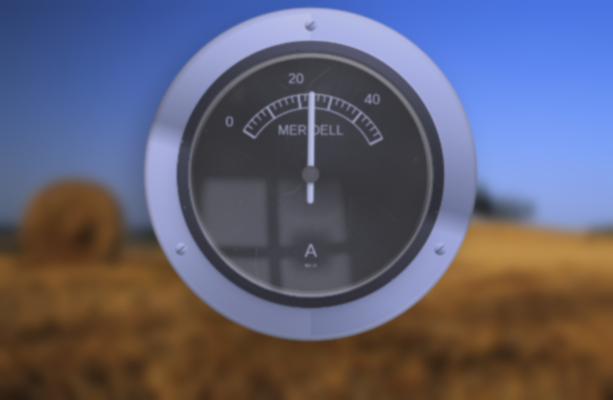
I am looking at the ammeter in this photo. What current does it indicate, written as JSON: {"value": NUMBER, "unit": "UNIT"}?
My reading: {"value": 24, "unit": "A"}
